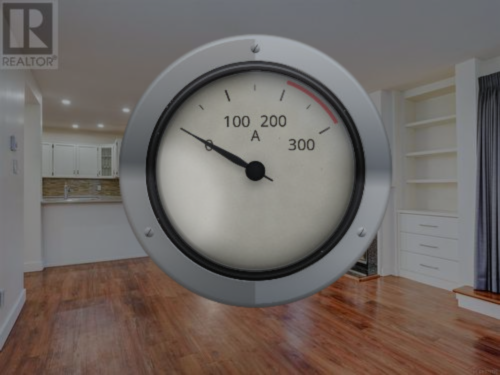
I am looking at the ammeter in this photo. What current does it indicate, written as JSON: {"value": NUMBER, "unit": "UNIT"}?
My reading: {"value": 0, "unit": "A"}
